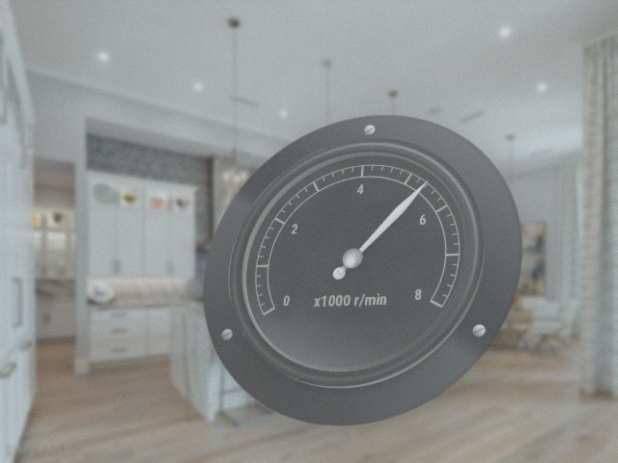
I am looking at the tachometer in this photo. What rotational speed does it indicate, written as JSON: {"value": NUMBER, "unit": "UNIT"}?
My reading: {"value": 5400, "unit": "rpm"}
